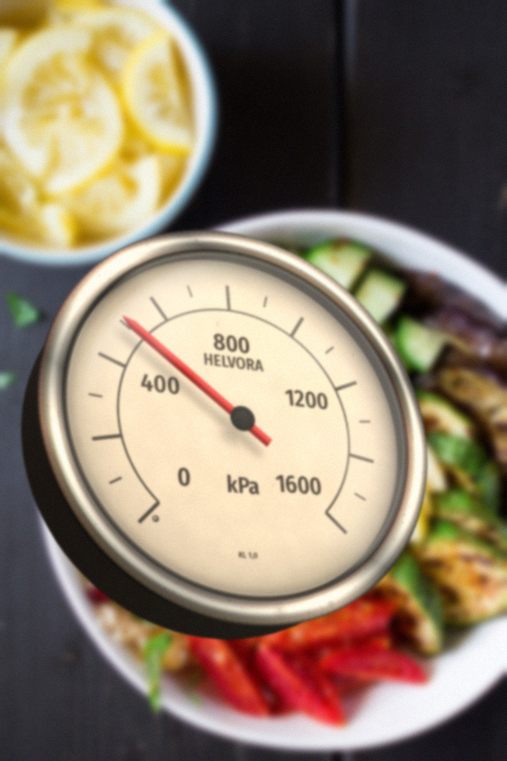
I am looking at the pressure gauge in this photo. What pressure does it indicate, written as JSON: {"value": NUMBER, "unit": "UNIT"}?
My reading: {"value": 500, "unit": "kPa"}
